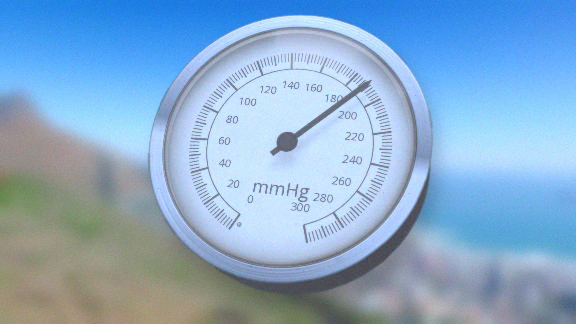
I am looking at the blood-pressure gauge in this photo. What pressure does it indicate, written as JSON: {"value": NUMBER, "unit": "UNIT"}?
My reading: {"value": 190, "unit": "mmHg"}
